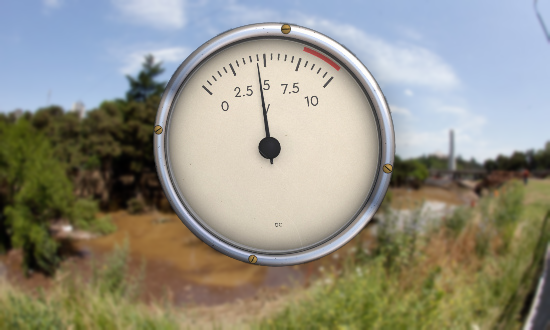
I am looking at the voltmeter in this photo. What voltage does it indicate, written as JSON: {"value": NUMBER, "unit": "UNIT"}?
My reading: {"value": 4.5, "unit": "V"}
